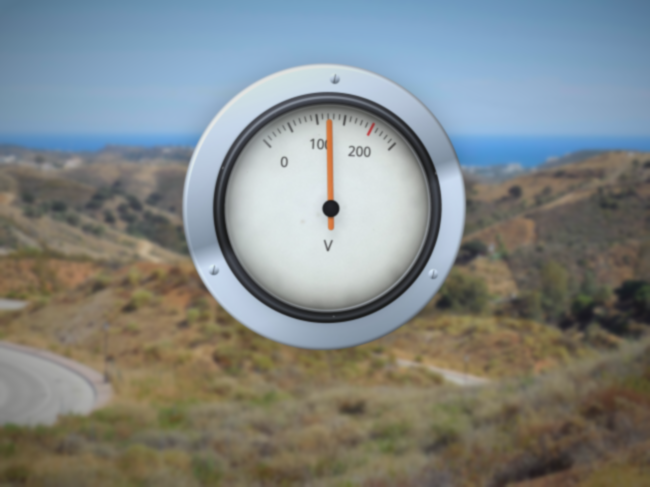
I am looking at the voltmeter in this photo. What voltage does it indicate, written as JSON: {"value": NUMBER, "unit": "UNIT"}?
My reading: {"value": 120, "unit": "V"}
